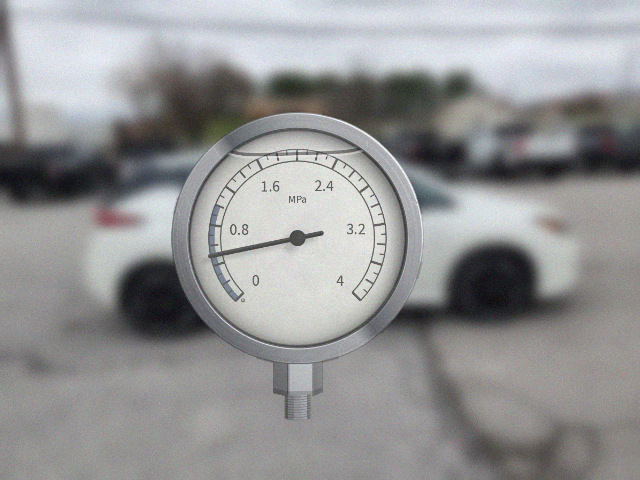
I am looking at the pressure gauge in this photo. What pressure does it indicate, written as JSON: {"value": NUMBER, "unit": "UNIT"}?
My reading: {"value": 0.5, "unit": "MPa"}
